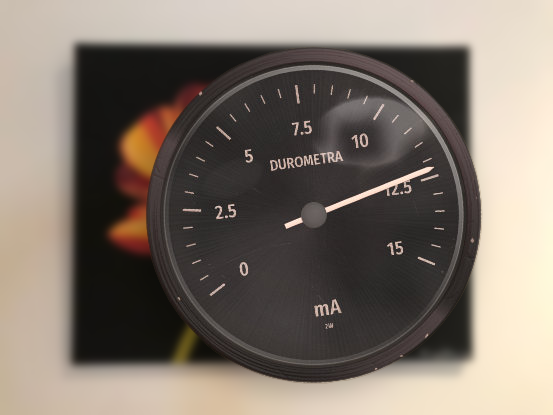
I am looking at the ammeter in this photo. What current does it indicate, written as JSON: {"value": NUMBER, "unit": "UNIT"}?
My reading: {"value": 12.25, "unit": "mA"}
